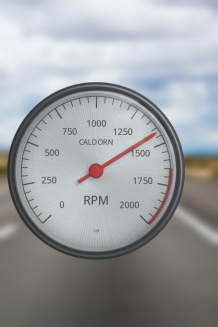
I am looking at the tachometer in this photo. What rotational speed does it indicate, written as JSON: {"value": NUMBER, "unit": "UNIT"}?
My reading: {"value": 1425, "unit": "rpm"}
